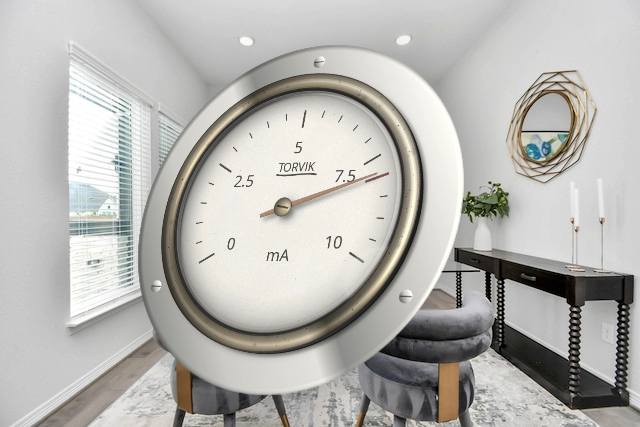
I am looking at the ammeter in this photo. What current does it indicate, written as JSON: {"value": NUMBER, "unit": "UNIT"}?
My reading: {"value": 8, "unit": "mA"}
